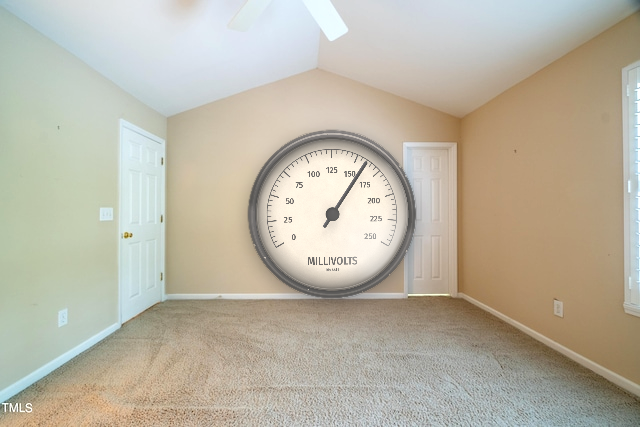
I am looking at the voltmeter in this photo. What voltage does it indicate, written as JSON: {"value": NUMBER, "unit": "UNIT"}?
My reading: {"value": 160, "unit": "mV"}
